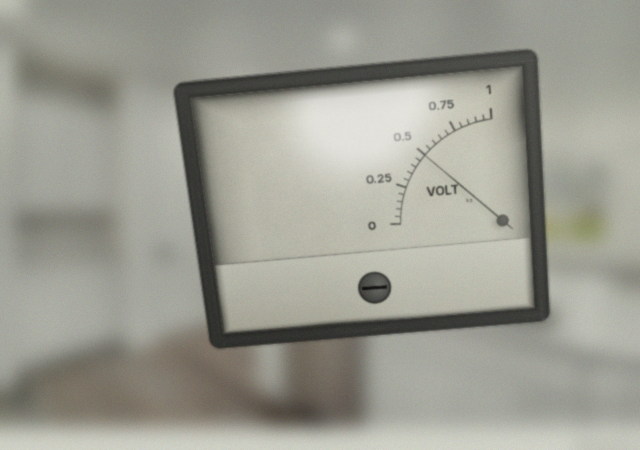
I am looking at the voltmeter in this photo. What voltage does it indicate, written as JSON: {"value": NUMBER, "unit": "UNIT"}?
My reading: {"value": 0.5, "unit": "V"}
